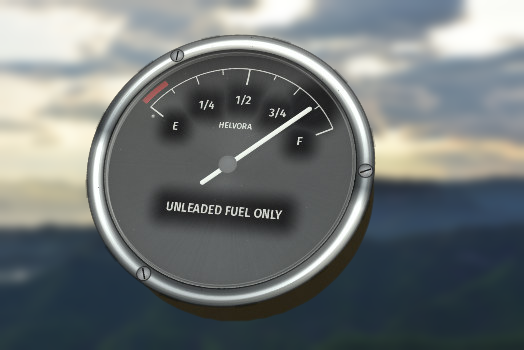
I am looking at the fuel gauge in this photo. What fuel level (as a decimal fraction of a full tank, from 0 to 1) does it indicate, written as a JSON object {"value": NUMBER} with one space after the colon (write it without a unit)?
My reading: {"value": 0.875}
